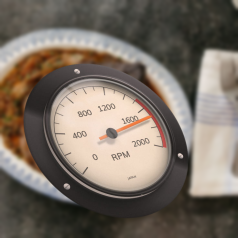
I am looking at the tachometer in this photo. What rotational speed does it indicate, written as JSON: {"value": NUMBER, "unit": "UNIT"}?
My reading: {"value": 1700, "unit": "rpm"}
